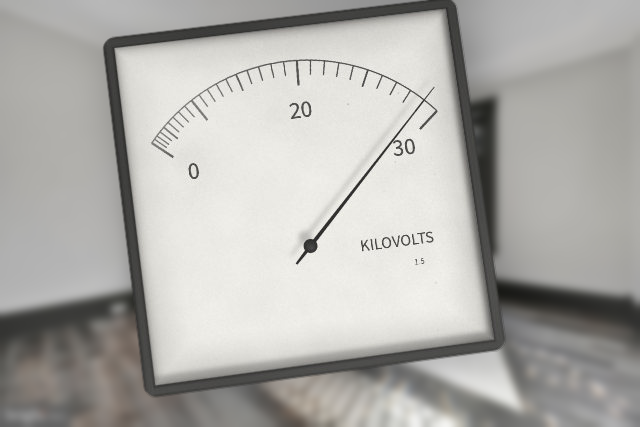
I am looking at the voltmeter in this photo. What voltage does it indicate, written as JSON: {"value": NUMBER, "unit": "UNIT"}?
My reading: {"value": 29, "unit": "kV"}
